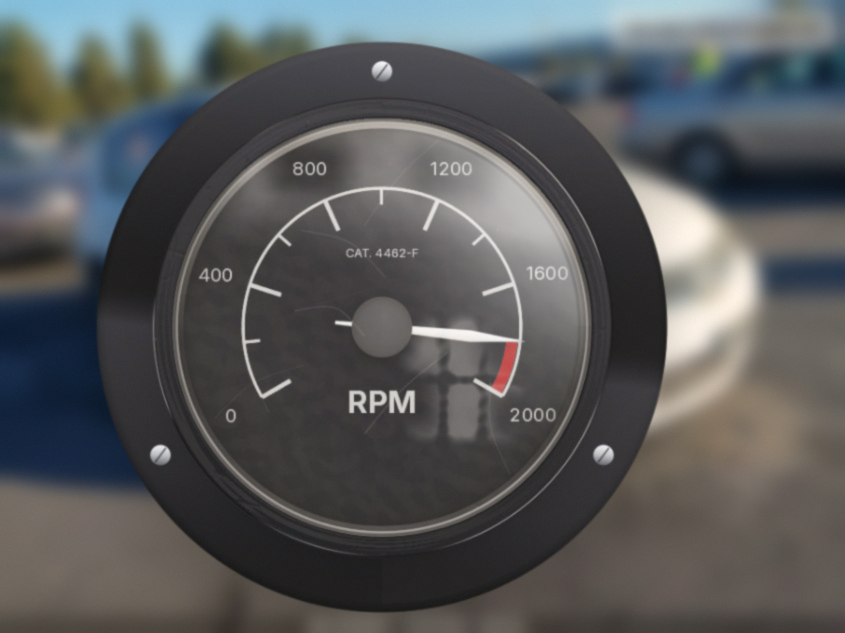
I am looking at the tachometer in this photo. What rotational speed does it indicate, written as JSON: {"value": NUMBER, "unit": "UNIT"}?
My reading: {"value": 1800, "unit": "rpm"}
